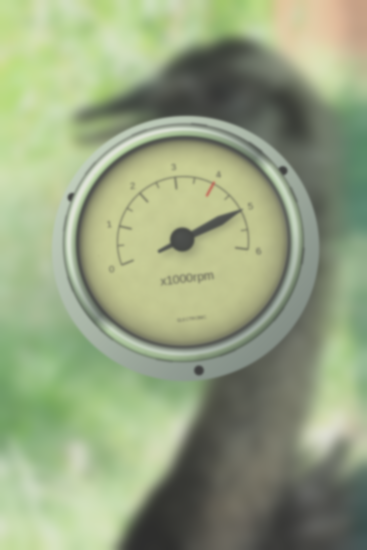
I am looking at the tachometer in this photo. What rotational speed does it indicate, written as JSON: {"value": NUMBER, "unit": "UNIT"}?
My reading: {"value": 5000, "unit": "rpm"}
